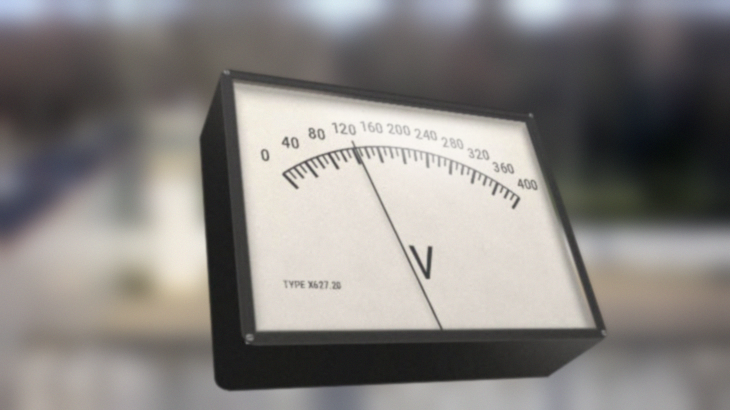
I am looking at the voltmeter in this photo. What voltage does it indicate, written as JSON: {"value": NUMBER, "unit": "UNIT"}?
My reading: {"value": 120, "unit": "V"}
